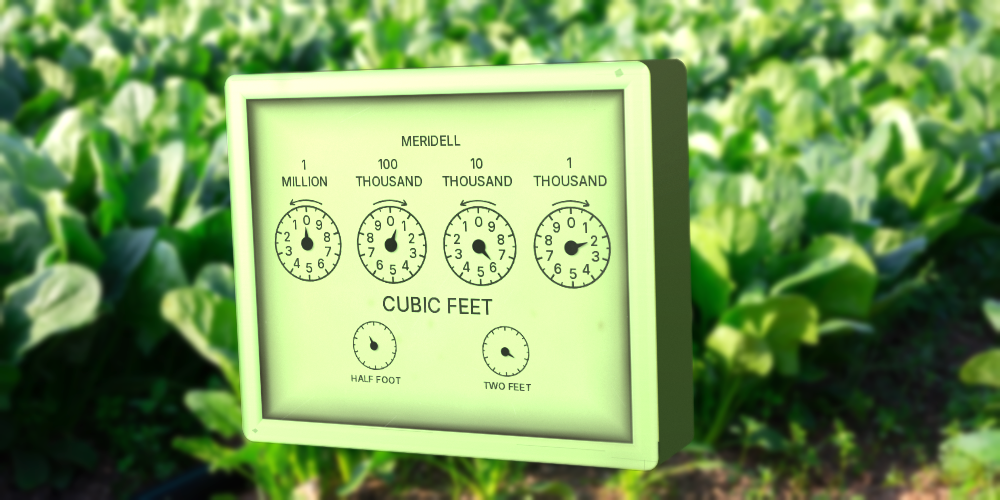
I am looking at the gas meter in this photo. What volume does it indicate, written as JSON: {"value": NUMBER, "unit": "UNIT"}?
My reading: {"value": 6200, "unit": "ft³"}
